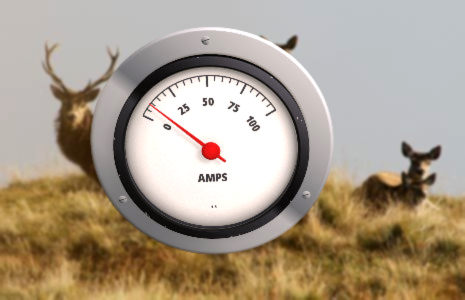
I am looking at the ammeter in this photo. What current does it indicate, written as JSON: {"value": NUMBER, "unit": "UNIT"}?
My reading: {"value": 10, "unit": "A"}
